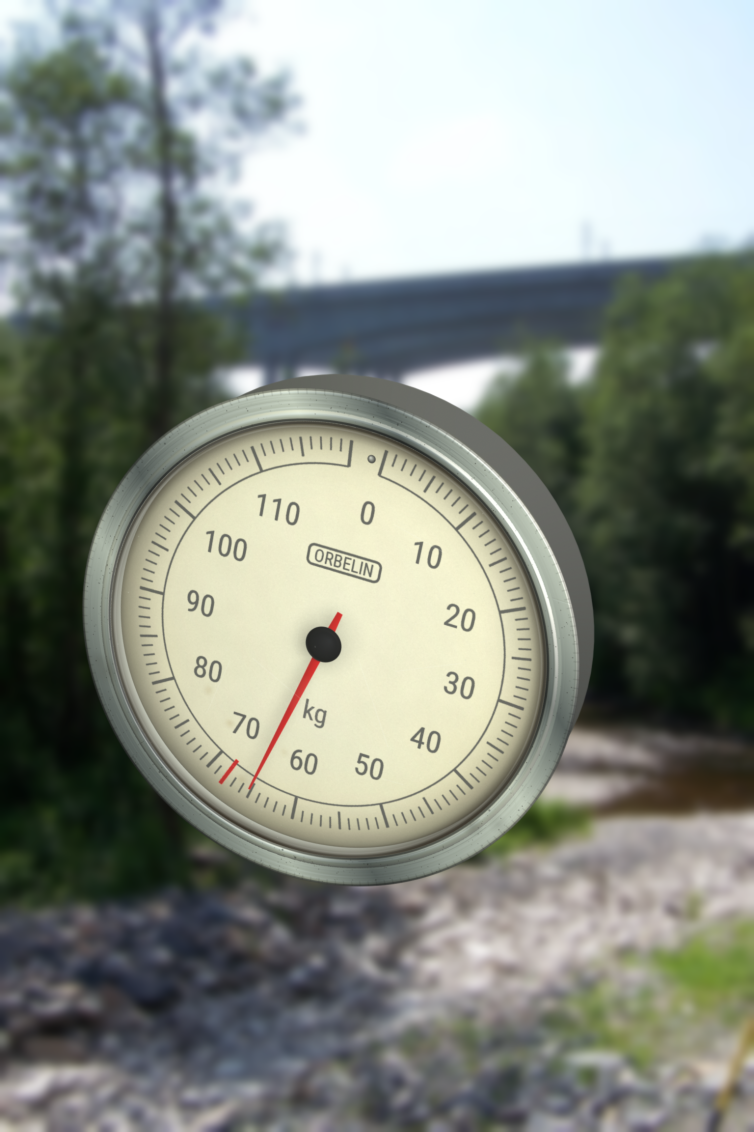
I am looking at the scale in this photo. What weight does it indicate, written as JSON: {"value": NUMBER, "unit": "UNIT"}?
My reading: {"value": 65, "unit": "kg"}
